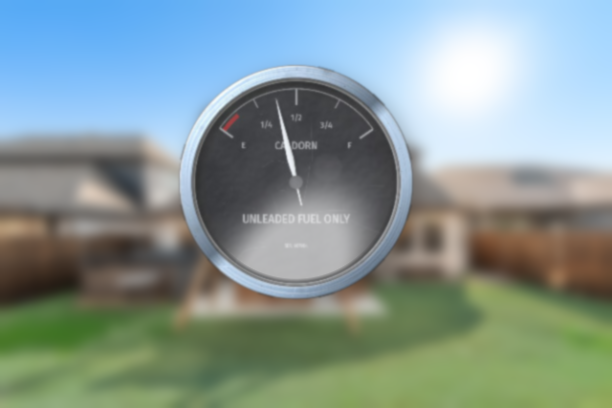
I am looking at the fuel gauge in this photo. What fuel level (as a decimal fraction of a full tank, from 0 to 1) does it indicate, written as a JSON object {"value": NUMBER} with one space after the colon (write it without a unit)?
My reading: {"value": 0.375}
